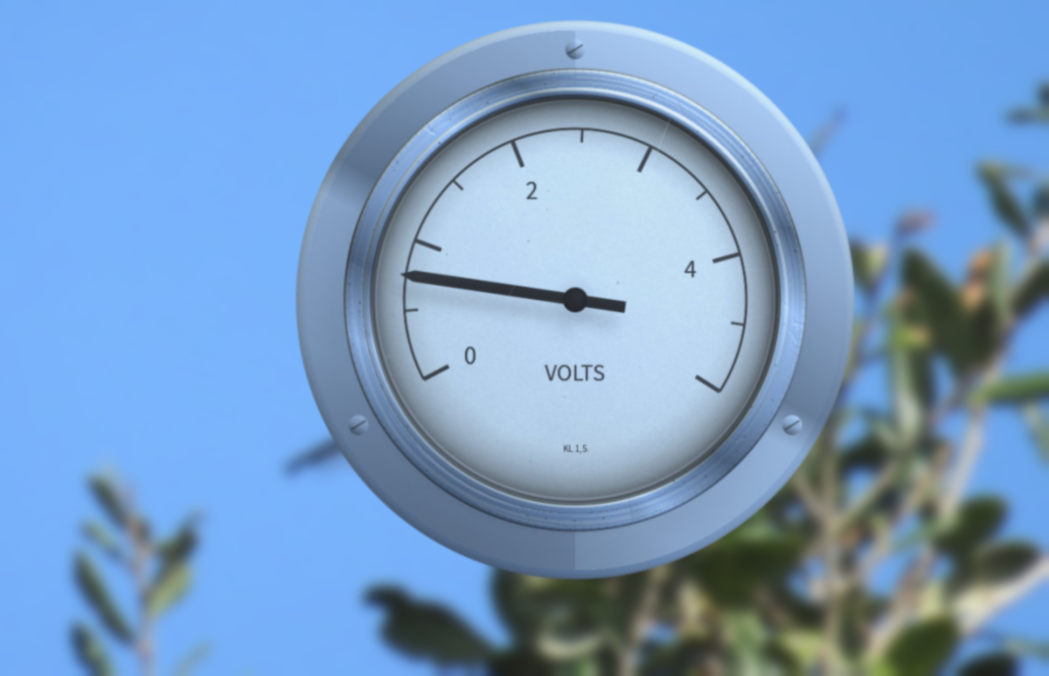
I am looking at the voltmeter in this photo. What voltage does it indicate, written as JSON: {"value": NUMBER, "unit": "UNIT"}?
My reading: {"value": 0.75, "unit": "V"}
